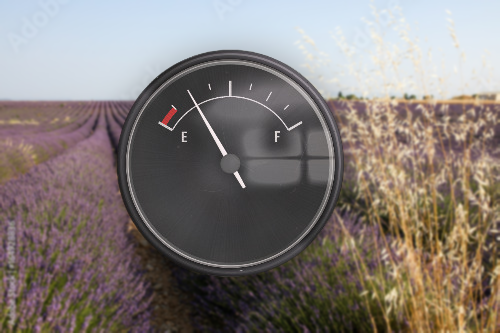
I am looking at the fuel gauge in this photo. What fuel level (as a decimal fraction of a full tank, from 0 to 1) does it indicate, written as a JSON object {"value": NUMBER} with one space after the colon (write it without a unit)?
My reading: {"value": 0.25}
